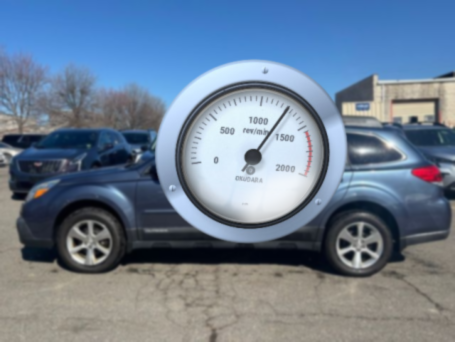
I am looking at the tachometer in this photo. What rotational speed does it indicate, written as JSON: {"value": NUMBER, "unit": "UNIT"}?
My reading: {"value": 1250, "unit": "rpm"}
